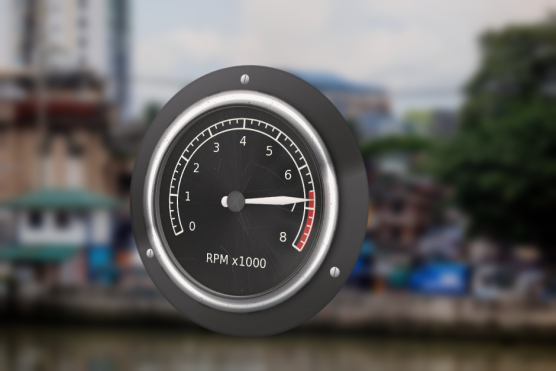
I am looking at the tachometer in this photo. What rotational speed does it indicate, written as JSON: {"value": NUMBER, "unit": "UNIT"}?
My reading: {"value": 6800, "unit": "rpm"}
